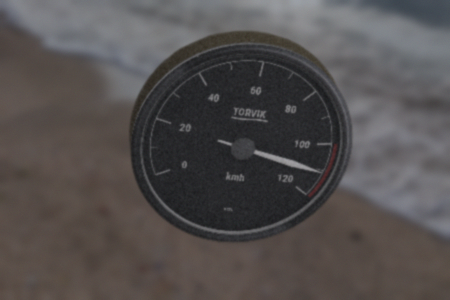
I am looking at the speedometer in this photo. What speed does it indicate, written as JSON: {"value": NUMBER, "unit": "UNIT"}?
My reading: {"value": 110, "unit": "km/h"}
